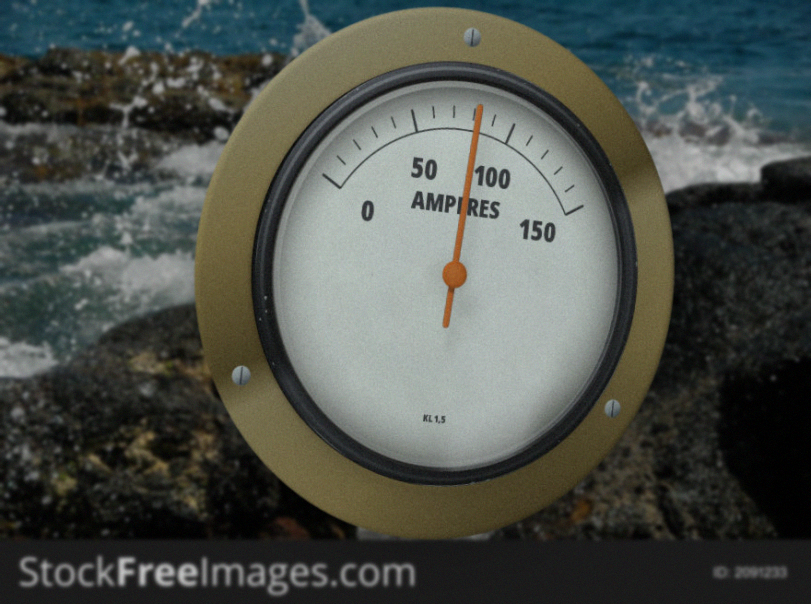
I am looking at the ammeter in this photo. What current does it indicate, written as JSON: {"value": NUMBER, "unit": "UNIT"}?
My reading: {"value": 80, "unit": "A"}
